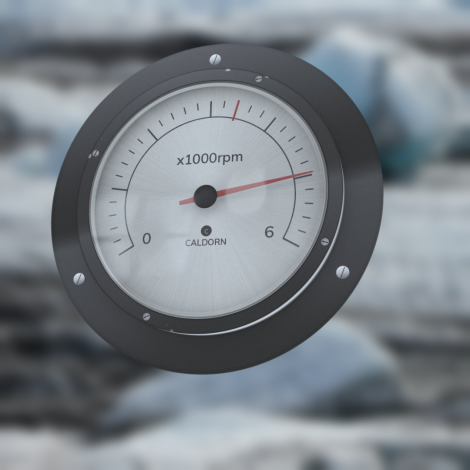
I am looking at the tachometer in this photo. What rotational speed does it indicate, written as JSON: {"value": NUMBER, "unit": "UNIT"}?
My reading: {"value": 5000, "unit": "rpm"}
